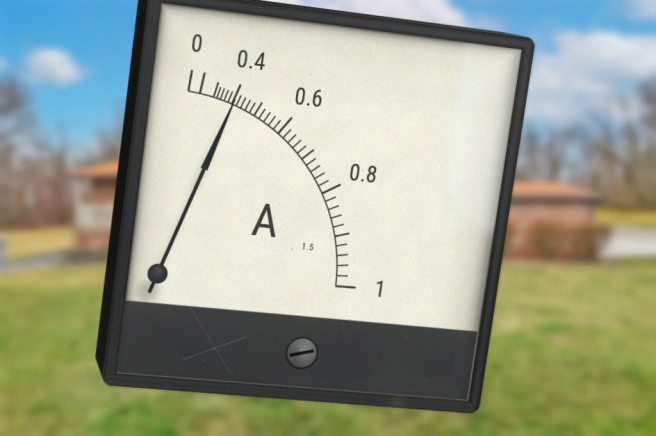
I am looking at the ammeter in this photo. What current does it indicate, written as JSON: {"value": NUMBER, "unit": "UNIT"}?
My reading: {"value": 0.4, "unit": "A"}
